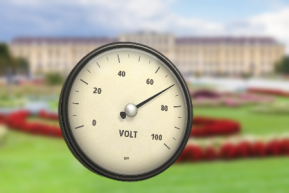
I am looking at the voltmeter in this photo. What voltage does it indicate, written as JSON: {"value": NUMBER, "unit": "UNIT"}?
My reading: {"value": 70, "unit": "V"}
